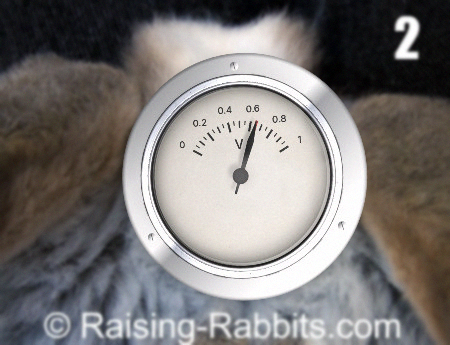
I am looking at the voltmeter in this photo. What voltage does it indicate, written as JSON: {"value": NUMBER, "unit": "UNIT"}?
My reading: {"value": 0.65, "unit": "V"}
